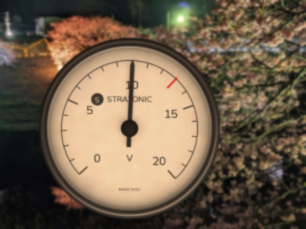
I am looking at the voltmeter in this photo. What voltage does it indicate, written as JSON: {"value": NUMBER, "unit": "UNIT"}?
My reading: {"value": 10, "unit": "V"}
